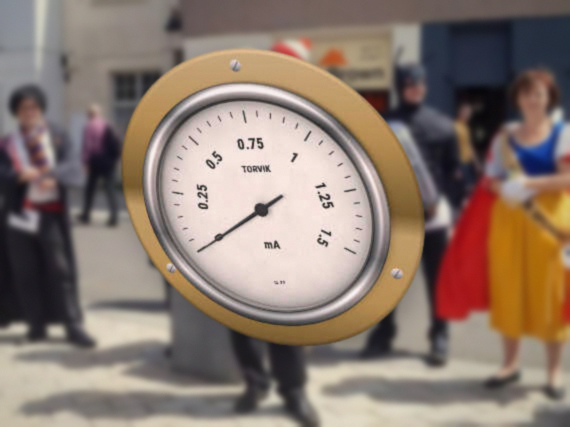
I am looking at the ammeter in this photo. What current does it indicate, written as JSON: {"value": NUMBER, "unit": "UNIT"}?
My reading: {"value": 0, "unit": "mA"}
